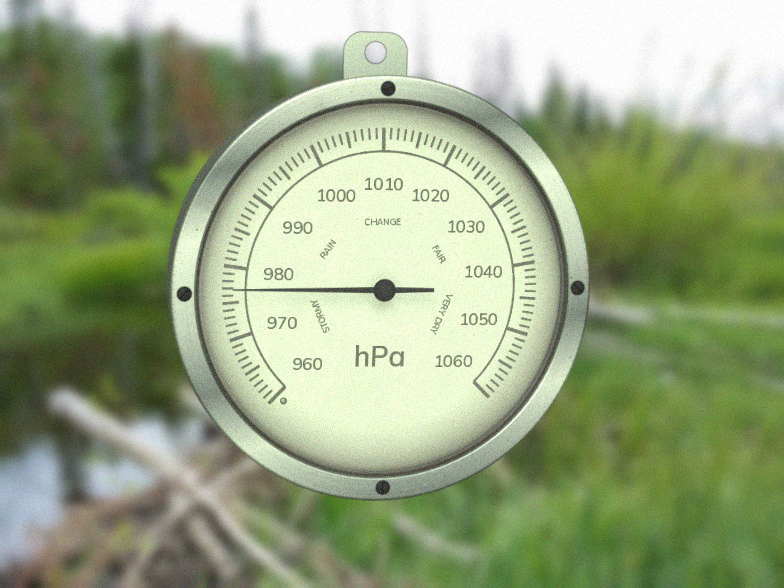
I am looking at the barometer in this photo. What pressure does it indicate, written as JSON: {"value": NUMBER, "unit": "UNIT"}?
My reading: {"value": 977, "unit": "hPa"}
